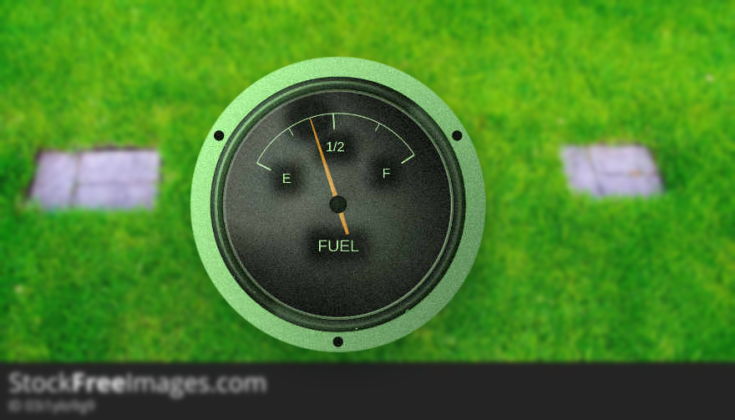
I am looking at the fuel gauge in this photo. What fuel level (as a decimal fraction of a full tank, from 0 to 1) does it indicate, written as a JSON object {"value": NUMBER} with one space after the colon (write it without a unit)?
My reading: {"value": 0.375}
